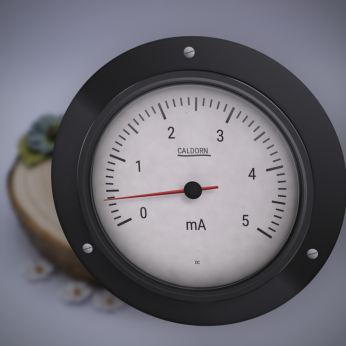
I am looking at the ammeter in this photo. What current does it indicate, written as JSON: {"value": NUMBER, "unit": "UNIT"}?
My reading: {"value": 0.4, "unit": "mA"}
